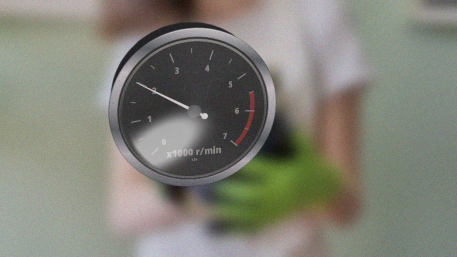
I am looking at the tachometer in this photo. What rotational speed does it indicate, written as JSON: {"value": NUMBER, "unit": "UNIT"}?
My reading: {"value": 2000, "unit": "rpm"}
